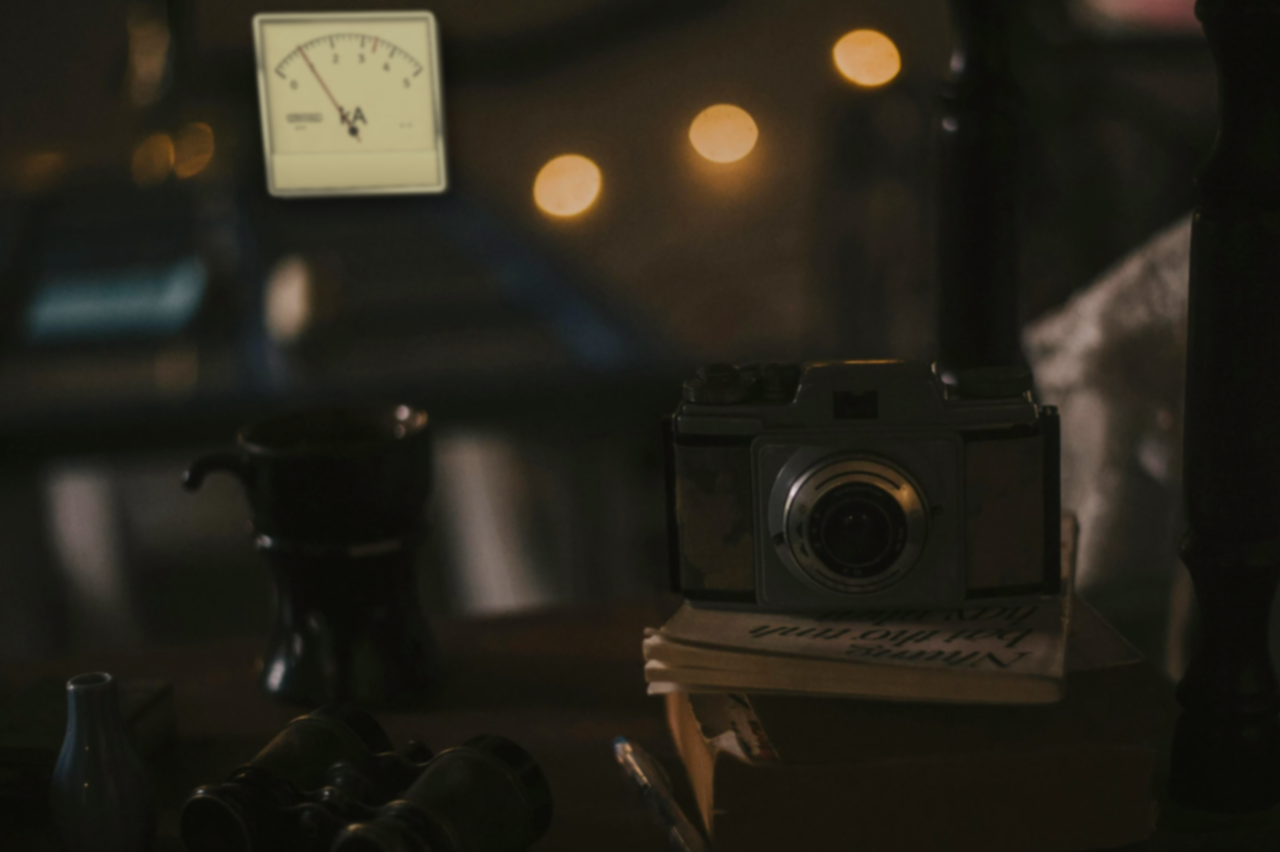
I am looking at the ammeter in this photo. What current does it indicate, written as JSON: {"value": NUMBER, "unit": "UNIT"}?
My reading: {"value": 1, "unit": "kA"}
